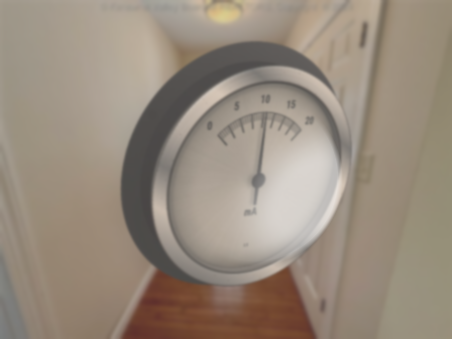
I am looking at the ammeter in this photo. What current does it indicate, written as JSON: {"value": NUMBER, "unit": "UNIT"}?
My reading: {"value": 10, "unit": "mA"}
